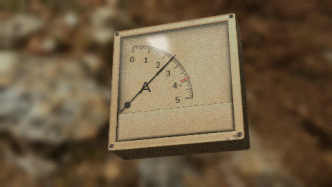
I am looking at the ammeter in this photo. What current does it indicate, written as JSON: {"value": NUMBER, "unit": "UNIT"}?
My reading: {"value": 2.5, "unit": "A"}
